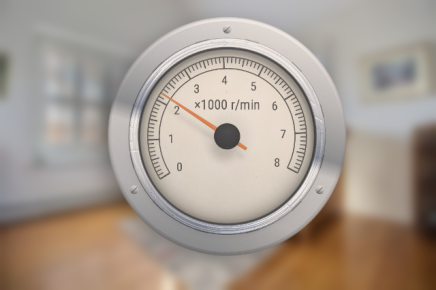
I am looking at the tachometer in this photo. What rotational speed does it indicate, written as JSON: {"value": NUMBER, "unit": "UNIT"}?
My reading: {"value": 2200, "unit": "rpm"}
